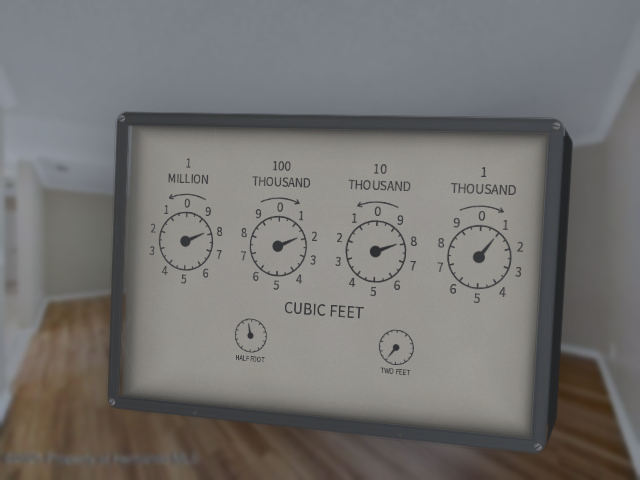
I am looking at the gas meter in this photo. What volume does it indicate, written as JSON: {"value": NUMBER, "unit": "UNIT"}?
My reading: {"value": 818100, "unit": "ft³"}
